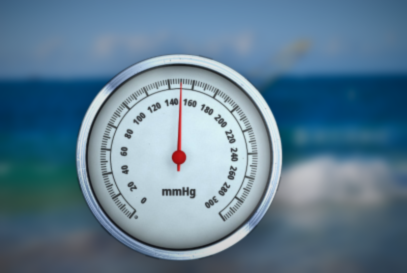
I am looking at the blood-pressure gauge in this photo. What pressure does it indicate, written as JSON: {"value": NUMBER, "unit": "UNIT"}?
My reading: {"value": 150, "unit": "mmHg"}
